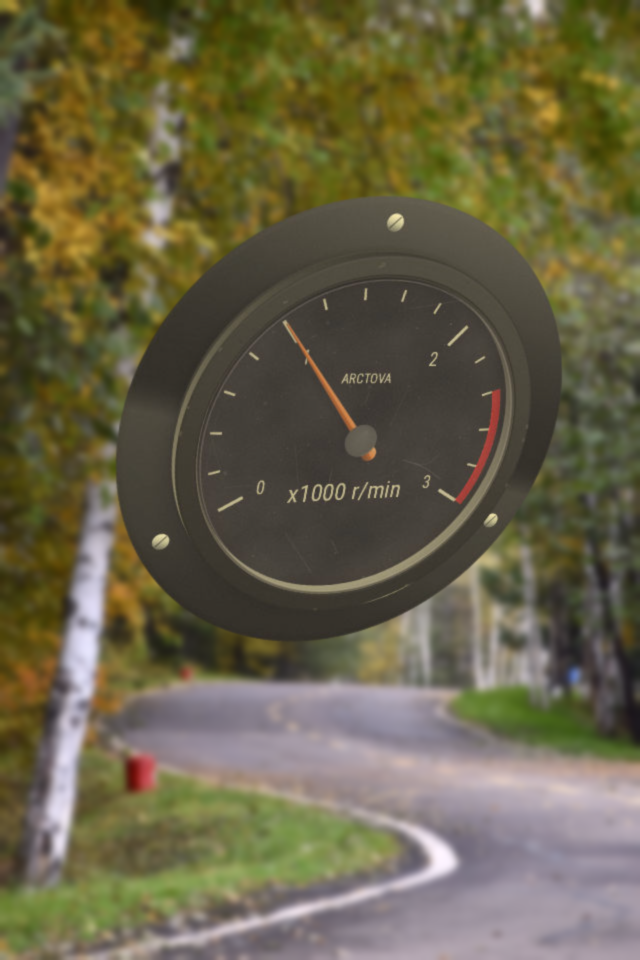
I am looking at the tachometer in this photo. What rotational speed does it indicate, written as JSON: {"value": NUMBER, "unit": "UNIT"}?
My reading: {"value": 1000, "unit": "rpm"}
